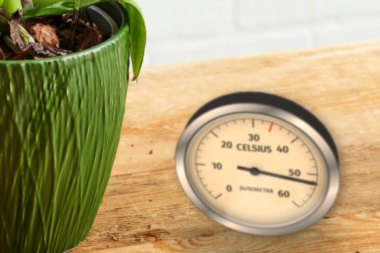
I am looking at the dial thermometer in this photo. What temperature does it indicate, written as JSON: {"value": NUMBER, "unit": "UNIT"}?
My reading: {"value": 52, "unit": "°C"}
